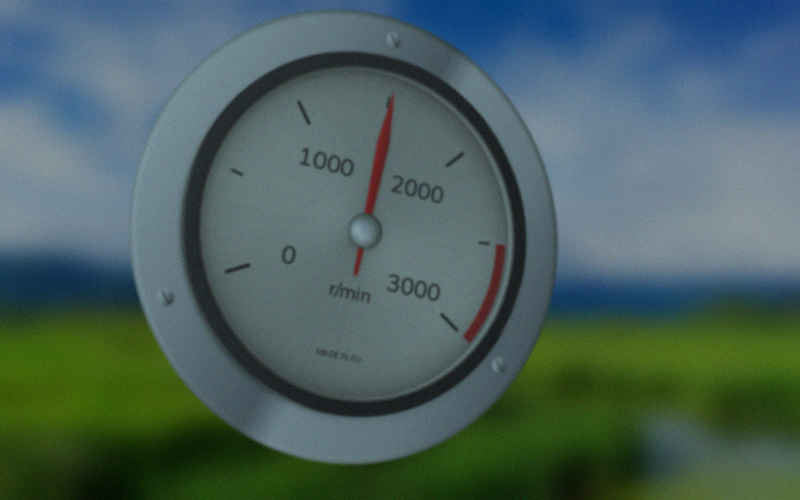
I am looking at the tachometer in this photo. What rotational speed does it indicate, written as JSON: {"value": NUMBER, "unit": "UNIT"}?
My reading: {"value": 1500, "unit": "rpm"}
